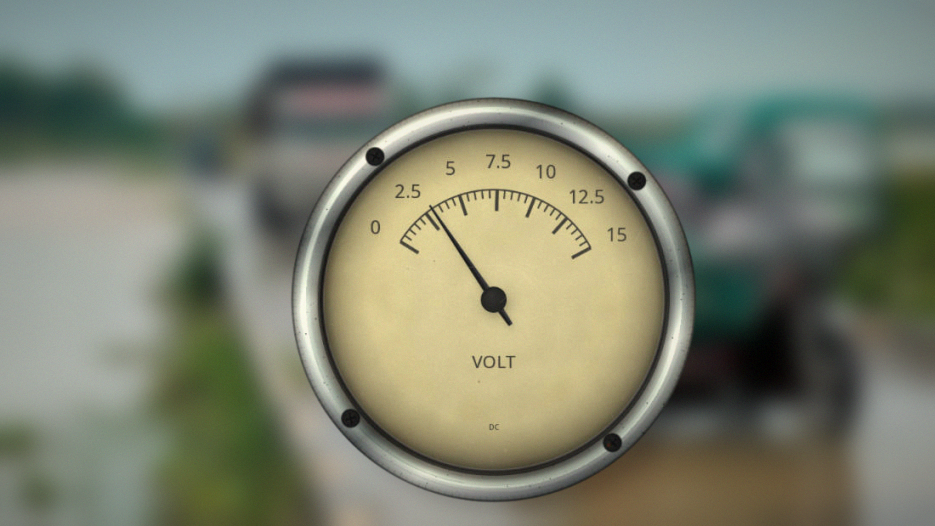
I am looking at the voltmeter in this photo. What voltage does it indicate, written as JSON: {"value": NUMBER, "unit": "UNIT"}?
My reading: {"value": 3, "unit": "V"}
